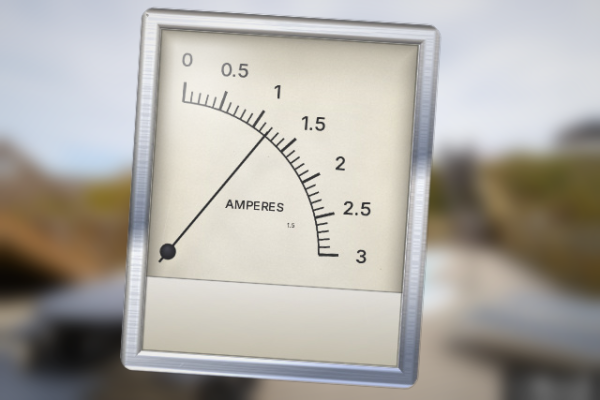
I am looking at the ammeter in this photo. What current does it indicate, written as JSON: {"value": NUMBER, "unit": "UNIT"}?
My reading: {"value": 1.2, "unit": "A"}
